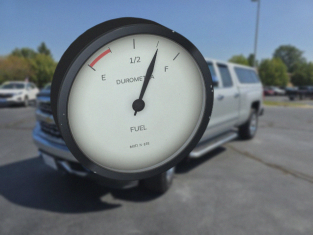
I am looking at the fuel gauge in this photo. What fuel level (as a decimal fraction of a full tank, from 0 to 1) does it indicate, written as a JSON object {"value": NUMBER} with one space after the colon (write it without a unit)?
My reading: {"value": 0.75}
